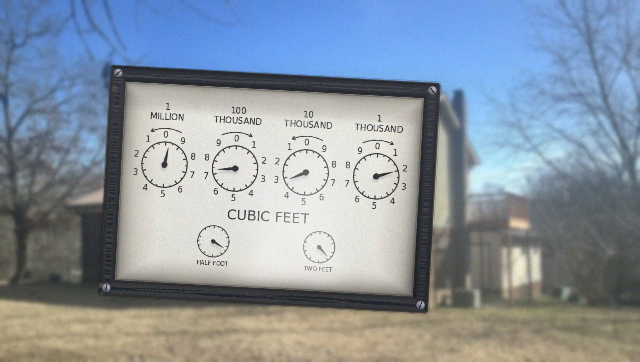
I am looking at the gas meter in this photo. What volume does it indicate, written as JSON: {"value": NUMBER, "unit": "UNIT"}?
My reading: {"value": 973200, "unit": "ft³"}
